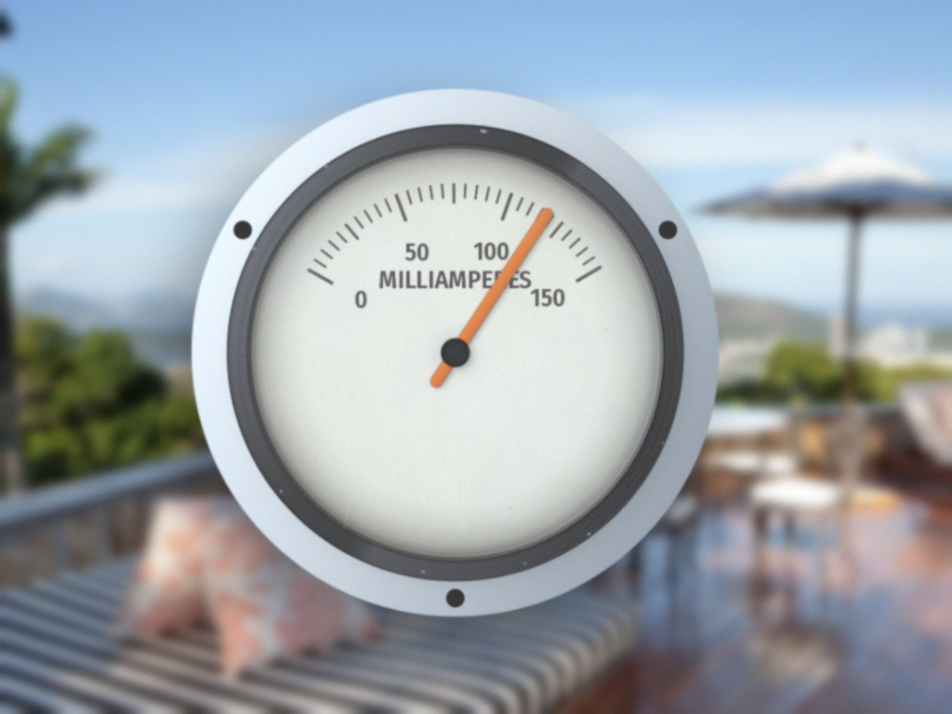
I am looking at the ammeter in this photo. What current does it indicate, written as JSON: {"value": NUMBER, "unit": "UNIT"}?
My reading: {"value": 117.5, "unit": "mA"}
